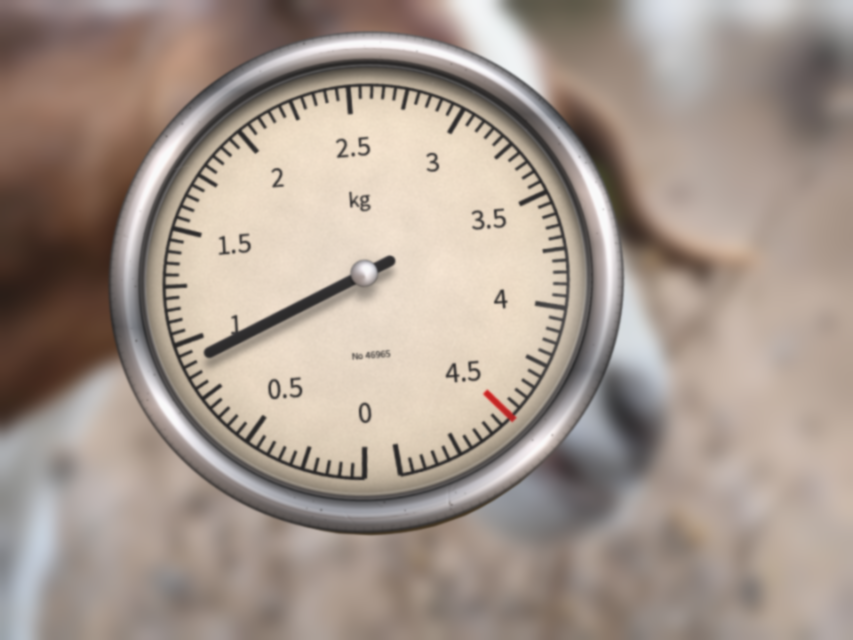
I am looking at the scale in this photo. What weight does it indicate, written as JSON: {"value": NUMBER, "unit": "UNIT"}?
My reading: {"value": 0.9, "unit": "kg"}
